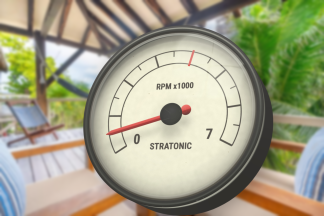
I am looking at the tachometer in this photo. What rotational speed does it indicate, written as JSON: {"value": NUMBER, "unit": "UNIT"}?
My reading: {"value": 500, "unit": "rpm"}
